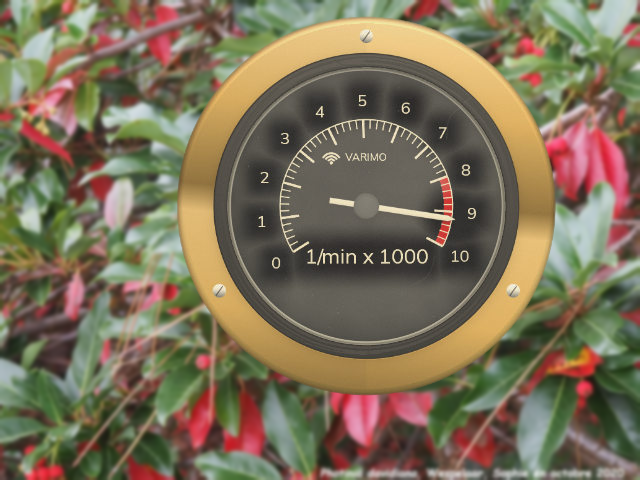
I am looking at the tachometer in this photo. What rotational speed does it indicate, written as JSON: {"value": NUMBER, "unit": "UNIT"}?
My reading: {"value": 9200, "unit": "rpm"}
